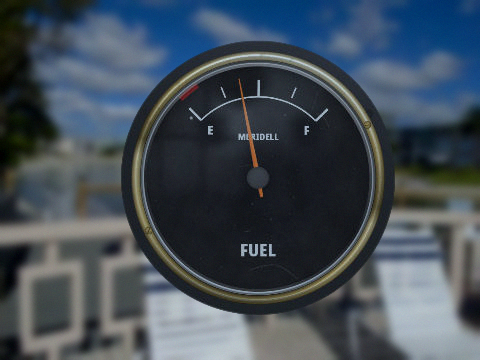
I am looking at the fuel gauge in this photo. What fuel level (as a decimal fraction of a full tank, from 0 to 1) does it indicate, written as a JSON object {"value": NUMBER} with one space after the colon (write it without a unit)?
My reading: {"value": 0.375}
